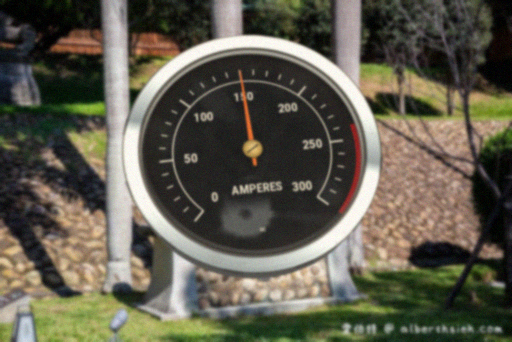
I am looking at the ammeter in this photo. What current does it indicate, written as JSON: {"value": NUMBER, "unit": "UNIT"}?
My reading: {"value": 150, "unit": "A"}
